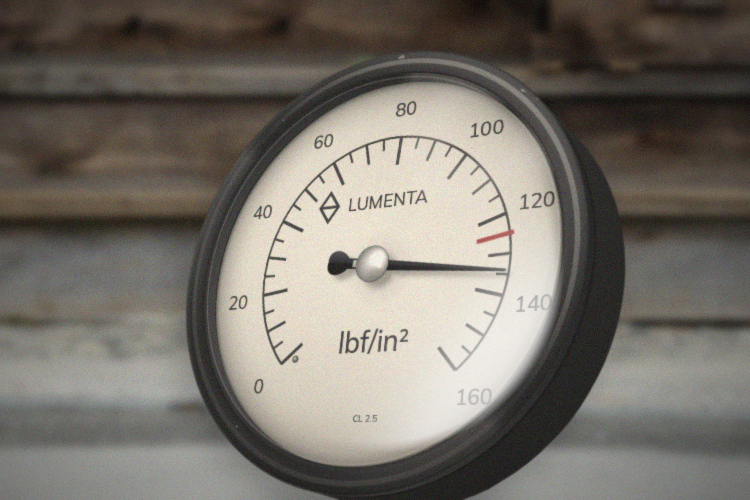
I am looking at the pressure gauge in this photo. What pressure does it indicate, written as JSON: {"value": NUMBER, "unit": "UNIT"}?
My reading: {"value": 135, "unit": "psi"}
